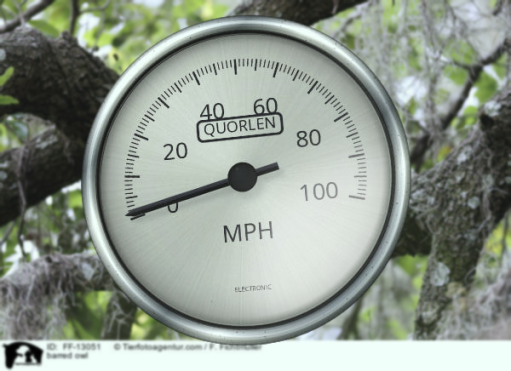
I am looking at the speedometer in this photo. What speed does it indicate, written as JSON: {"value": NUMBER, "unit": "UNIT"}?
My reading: {"value": 1, "unit": "mph"}
